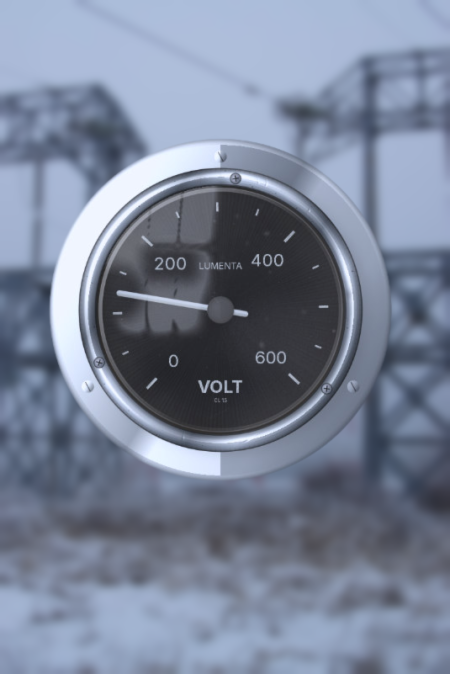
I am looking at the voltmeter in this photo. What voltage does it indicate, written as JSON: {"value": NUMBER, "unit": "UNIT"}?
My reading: {"value": 125, "unit": "V"}
